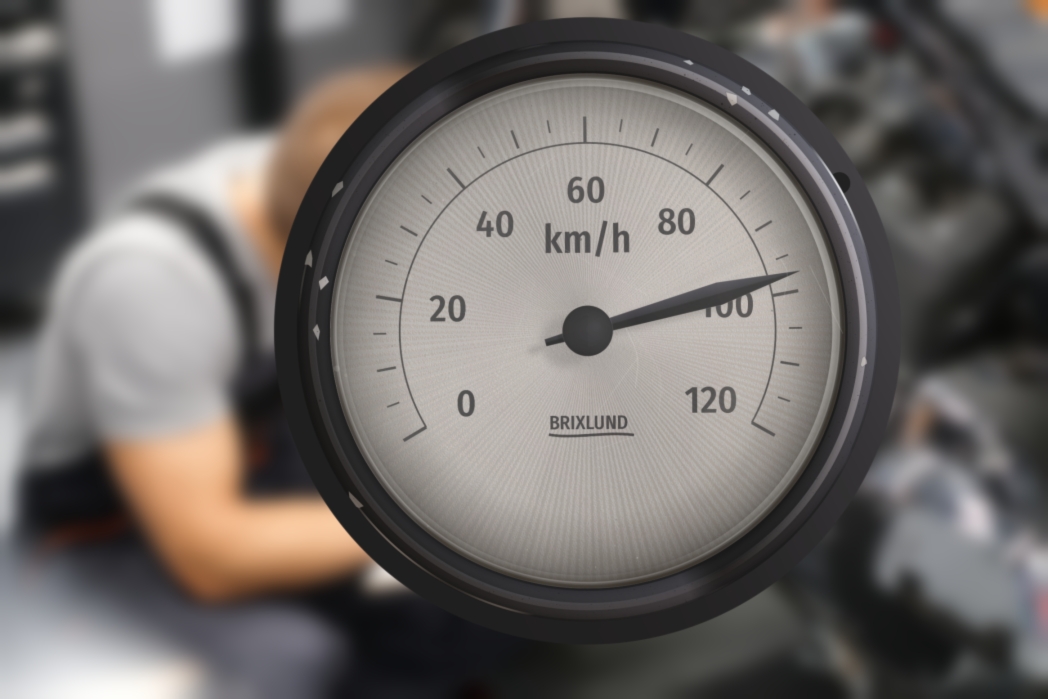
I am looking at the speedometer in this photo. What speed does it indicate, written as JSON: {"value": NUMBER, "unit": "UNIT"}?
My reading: {"value": 97.5, "unit": "km/h"}
